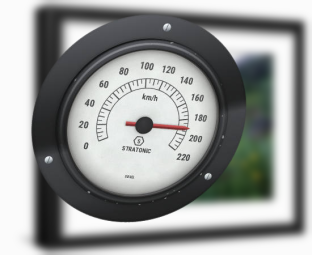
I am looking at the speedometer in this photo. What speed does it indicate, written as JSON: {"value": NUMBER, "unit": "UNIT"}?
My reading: {"value": 190, "unit": "km/h"}
